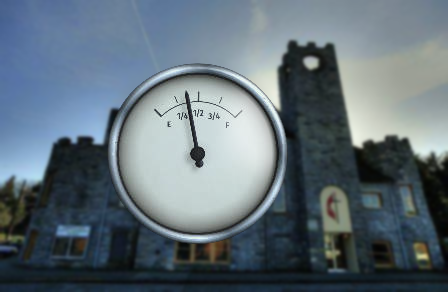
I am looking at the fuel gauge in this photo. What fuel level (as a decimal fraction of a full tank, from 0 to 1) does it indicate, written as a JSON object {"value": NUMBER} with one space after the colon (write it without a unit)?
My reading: {"value": 0.375}
